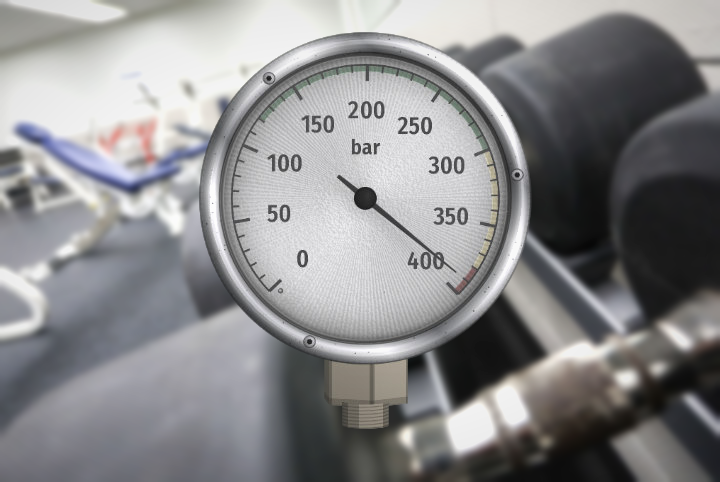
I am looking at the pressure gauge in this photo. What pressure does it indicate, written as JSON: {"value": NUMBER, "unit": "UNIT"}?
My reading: {"value": 390, "unit": "bar"}
